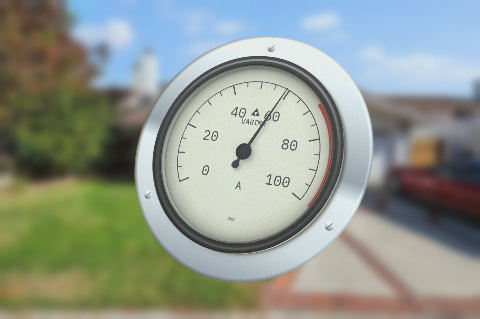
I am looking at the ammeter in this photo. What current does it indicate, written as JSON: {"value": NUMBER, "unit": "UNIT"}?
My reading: {"value": 60, "unit": "A"}
